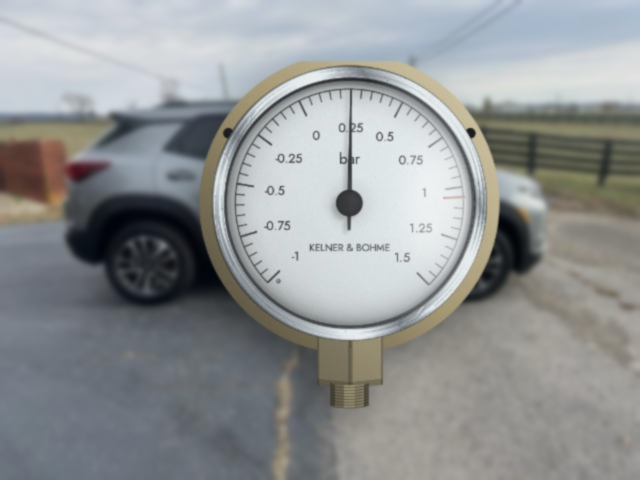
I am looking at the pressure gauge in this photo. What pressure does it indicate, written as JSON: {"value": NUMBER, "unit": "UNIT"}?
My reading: {"value": 0.25, "unit": "bar"}
